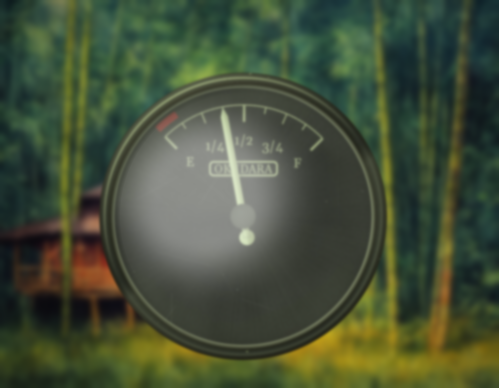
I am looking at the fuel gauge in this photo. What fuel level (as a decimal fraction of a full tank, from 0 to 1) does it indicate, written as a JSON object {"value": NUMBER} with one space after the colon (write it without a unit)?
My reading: {"value": 0.375}
